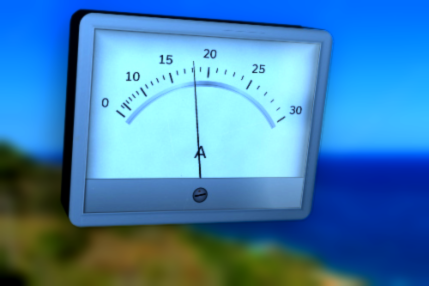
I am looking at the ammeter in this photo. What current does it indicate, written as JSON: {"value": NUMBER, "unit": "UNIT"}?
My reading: {"value": 18, "unit": "A"}
